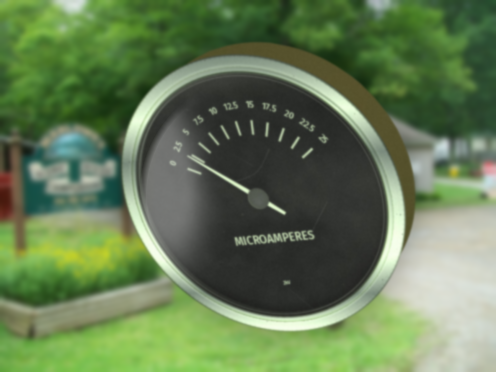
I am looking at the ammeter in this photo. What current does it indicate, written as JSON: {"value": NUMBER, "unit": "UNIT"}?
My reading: {"value": 2.5, "unit": "µA"}
